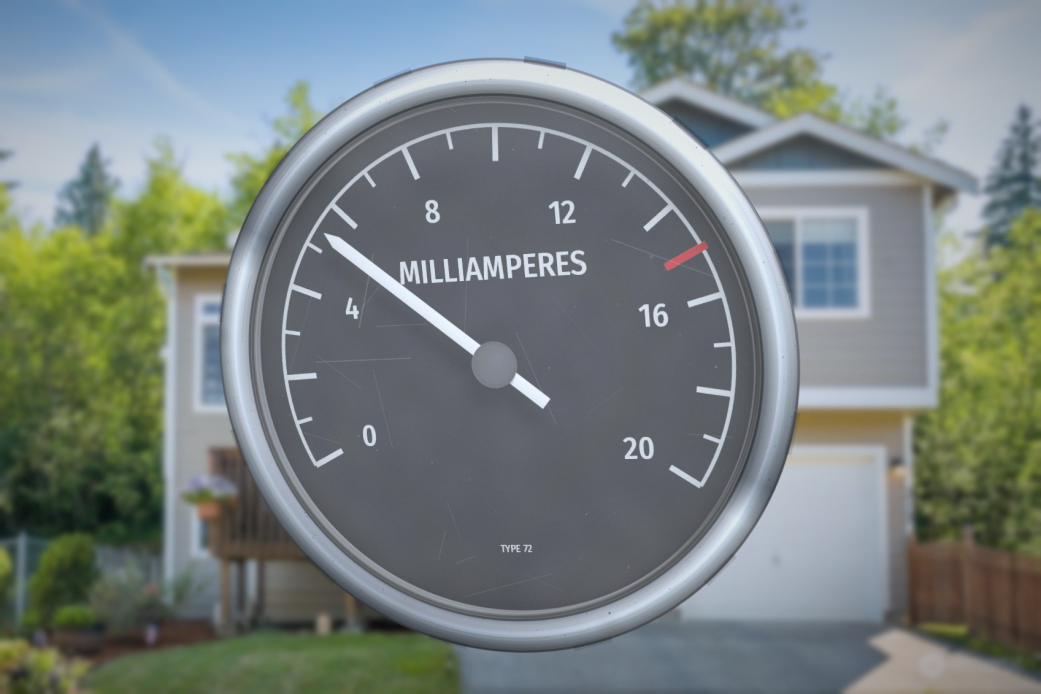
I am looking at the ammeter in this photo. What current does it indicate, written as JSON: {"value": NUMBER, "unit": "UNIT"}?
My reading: {"value": 5.5, "unit": "mA"}
